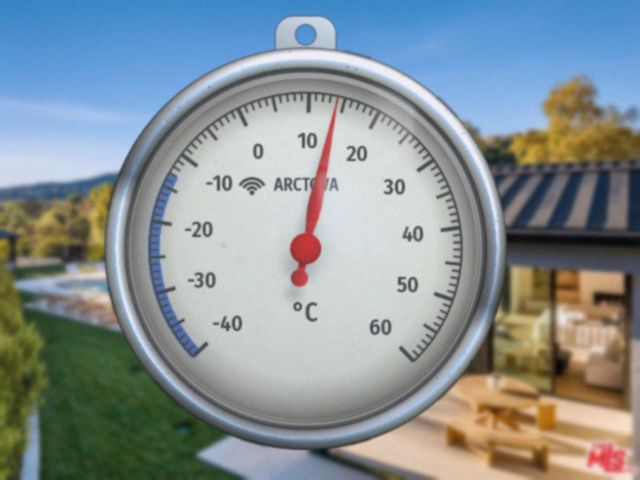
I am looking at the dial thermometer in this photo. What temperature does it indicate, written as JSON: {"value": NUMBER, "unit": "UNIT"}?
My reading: {"value": 14, "unit": "°C"}
